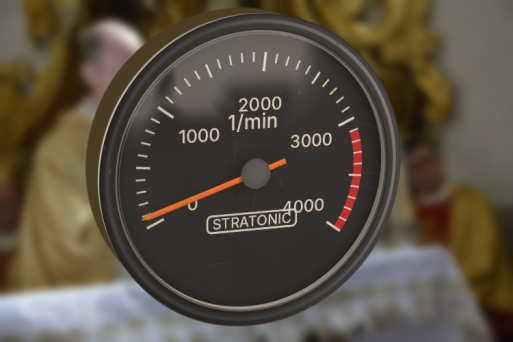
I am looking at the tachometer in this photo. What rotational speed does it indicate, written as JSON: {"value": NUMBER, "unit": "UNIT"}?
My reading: {"value": 100, "unit": "rpm"}
